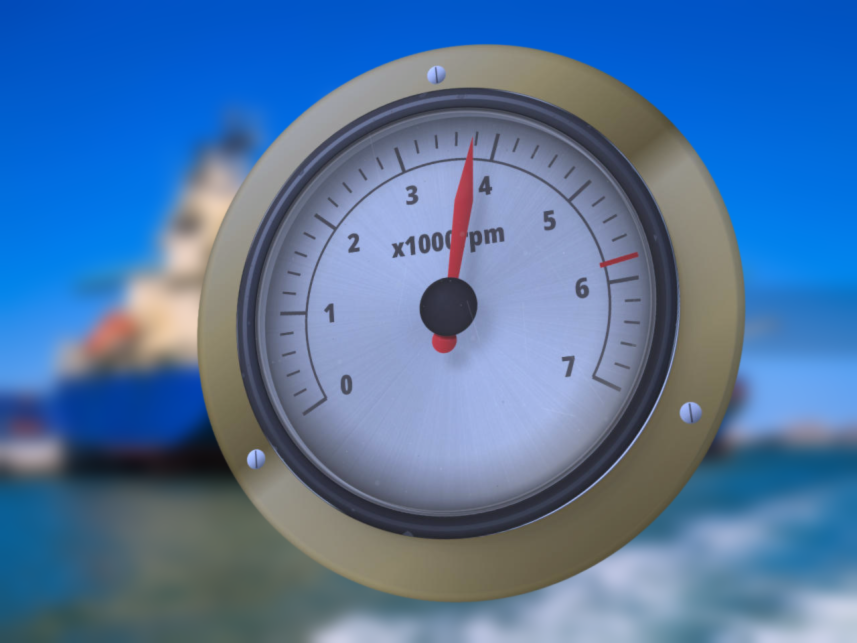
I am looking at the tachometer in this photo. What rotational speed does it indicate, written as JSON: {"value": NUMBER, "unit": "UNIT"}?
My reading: {"value": 3800, "unit": "rpm"}
